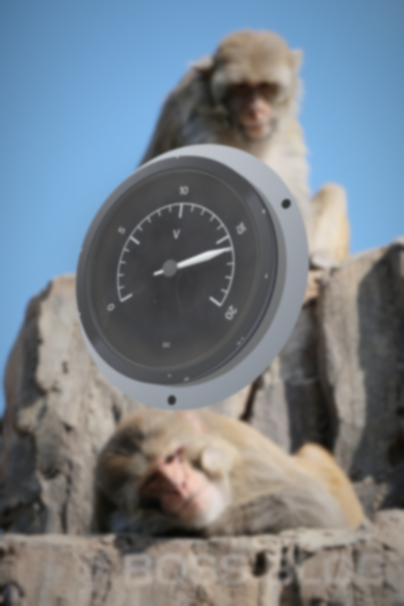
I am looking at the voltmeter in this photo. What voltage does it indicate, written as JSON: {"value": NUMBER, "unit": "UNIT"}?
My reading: {"value": 16, "unit": "V"}
